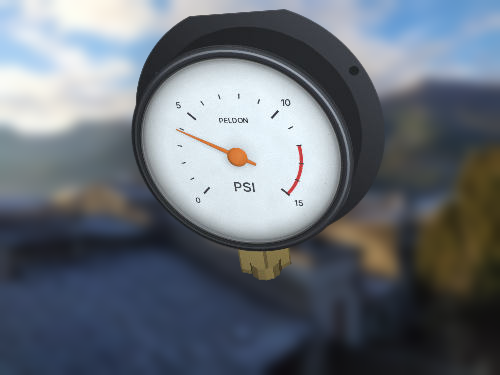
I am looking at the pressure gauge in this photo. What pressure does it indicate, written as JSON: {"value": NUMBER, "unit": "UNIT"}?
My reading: {"value": 4, "unit": "psi"}
